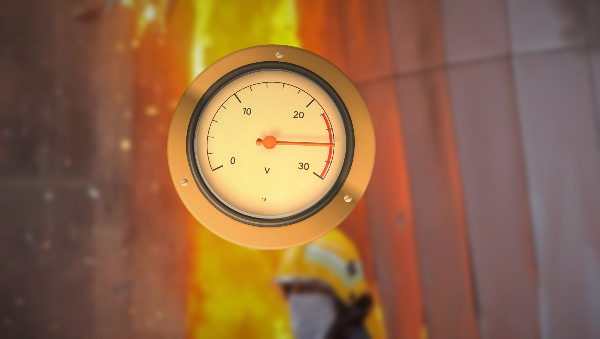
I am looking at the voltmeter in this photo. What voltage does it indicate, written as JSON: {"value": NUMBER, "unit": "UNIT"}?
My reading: {"value": 26, "unit": "V"}
